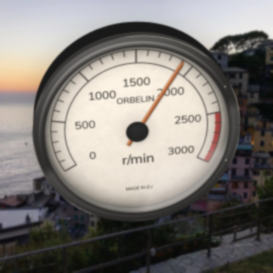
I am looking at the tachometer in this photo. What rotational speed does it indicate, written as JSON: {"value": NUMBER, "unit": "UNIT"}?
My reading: {"value": 1900, "unit": "rpm"}
